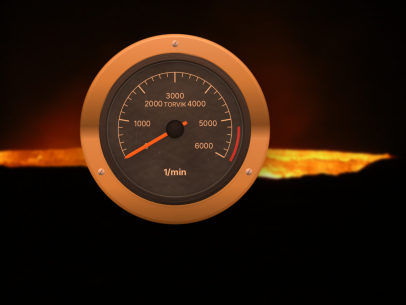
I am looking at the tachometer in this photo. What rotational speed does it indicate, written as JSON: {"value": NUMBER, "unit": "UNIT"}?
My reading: {"value": 0, "unit": "rpm"}
